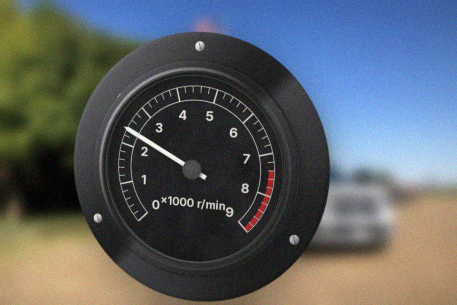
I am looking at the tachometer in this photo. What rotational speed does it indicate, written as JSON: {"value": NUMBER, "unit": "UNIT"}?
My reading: {"value": 2400, "unit": "rpm"}
